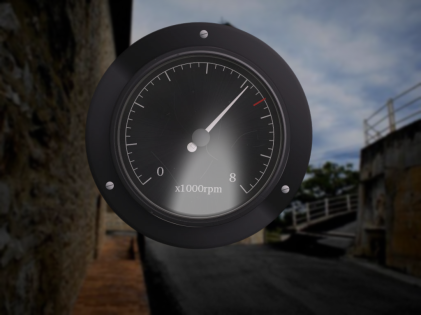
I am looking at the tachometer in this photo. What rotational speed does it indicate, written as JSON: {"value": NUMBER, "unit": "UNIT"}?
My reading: {"value": 5100, "unit": "rpm"}
